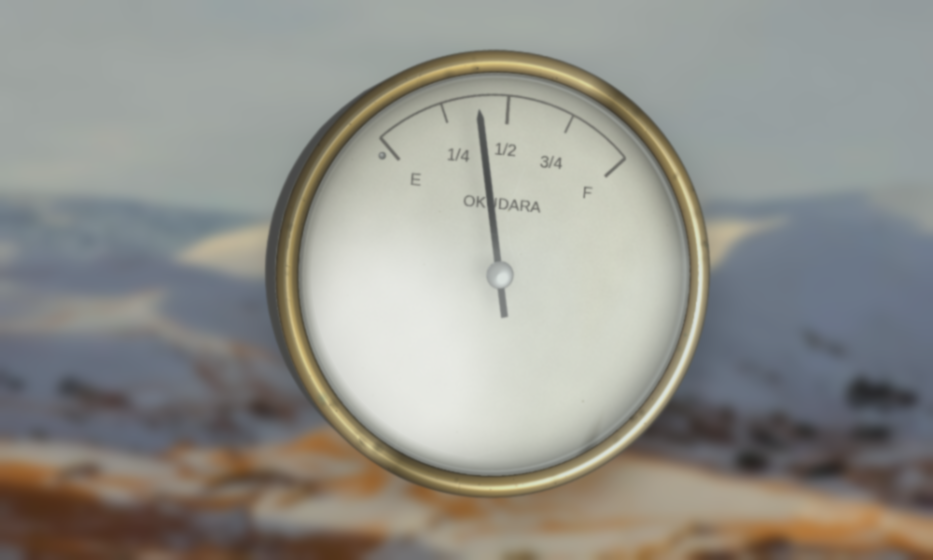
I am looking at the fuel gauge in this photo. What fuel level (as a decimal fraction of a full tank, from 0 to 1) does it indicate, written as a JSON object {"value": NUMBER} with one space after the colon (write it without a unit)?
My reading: {"value": 0.375}
